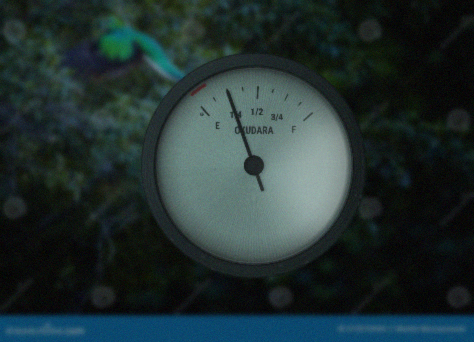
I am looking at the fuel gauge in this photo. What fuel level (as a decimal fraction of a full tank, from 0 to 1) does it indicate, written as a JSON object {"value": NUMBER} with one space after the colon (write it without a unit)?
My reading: {"value": 0.25}
